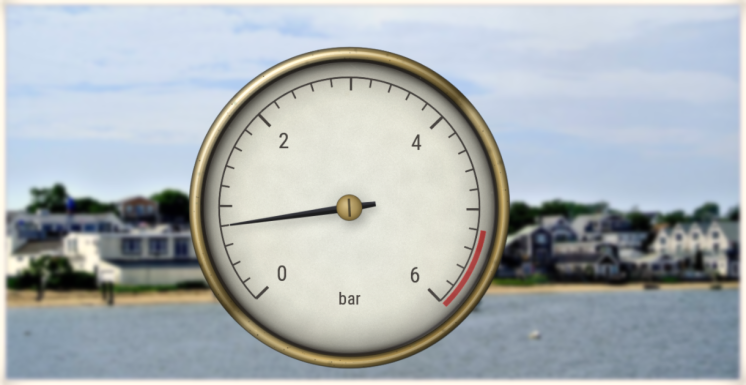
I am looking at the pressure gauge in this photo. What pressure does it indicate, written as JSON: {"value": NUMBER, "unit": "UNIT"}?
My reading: {"value": 0.8, "unit": "bar"}
